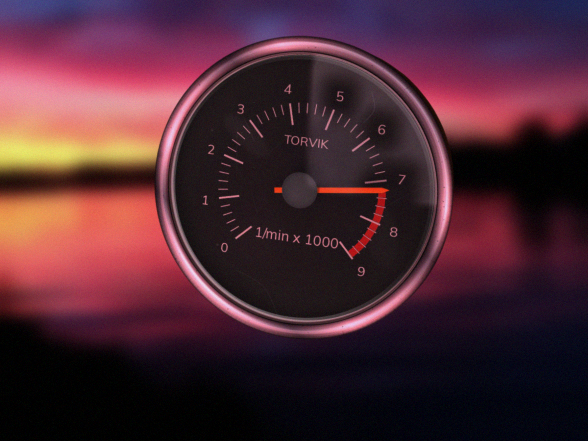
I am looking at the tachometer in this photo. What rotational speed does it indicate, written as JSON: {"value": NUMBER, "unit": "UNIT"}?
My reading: {"value": 7200, "unit": "rpm"}
